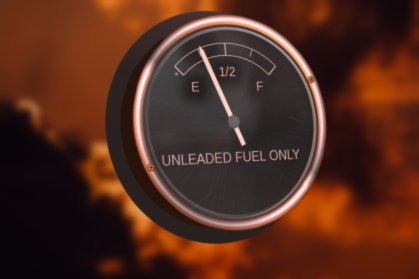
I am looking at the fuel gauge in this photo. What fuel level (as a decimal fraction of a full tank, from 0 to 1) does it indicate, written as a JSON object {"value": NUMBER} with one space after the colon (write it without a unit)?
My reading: {"value": 0.25}
